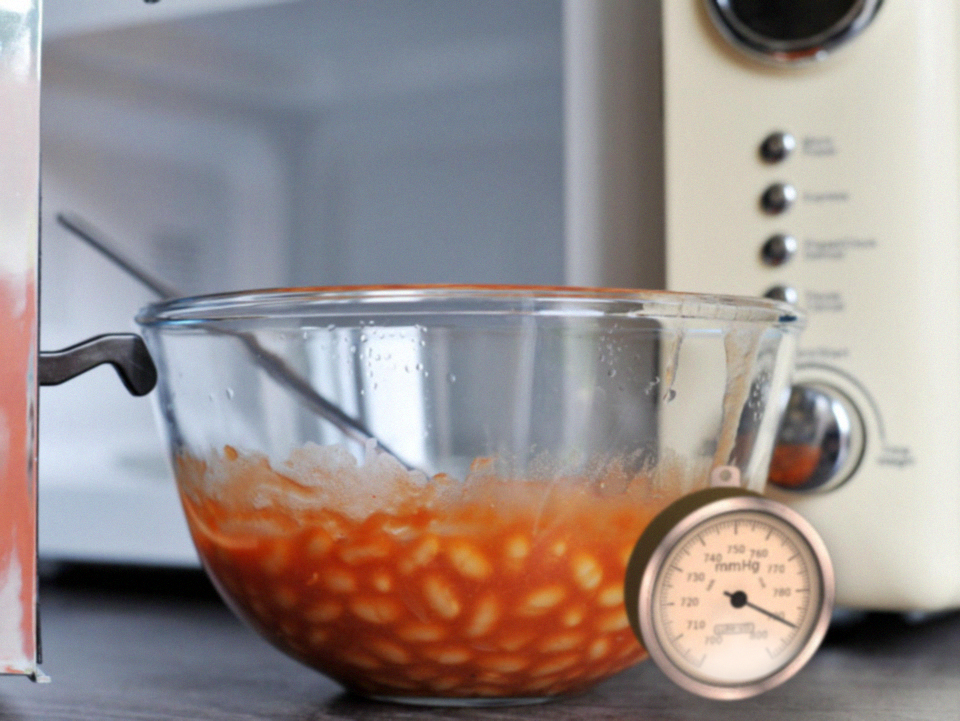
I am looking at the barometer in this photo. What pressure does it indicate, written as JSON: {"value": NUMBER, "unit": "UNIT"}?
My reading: {"value": 790, "unit": "mmHg"}
